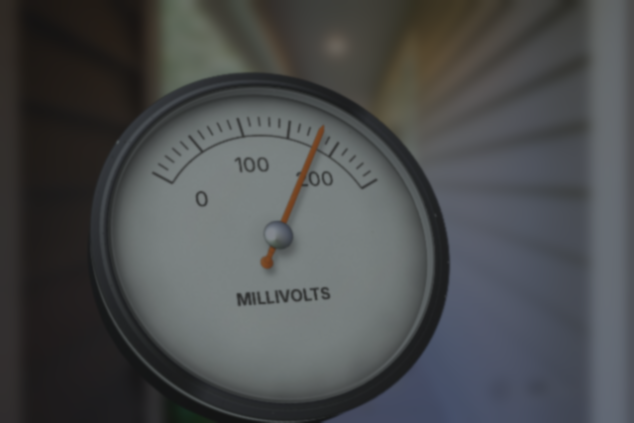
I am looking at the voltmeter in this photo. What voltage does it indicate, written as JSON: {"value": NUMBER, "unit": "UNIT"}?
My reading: {"value": 180, "unit": "mV"}
